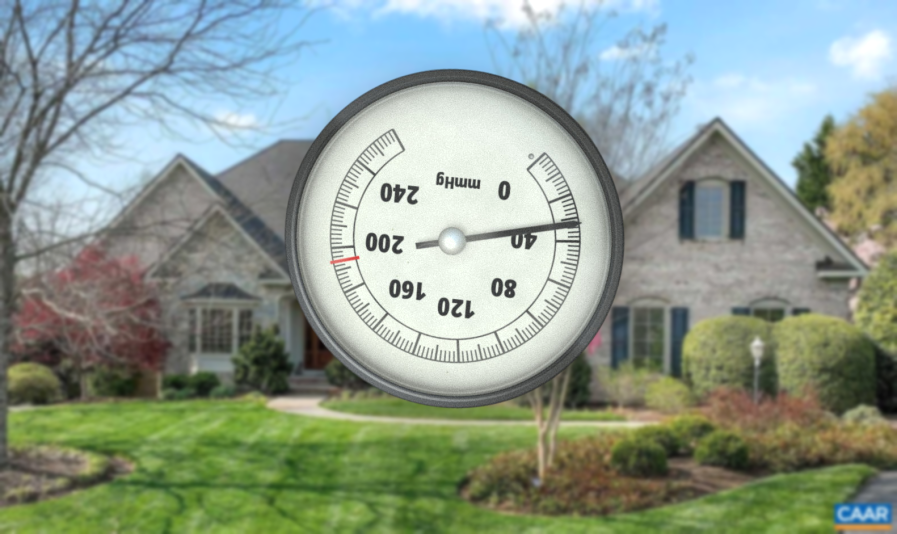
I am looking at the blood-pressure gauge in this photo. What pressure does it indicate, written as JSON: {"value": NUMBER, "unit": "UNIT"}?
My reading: {"value": 32, "unit": "mmHg"}
